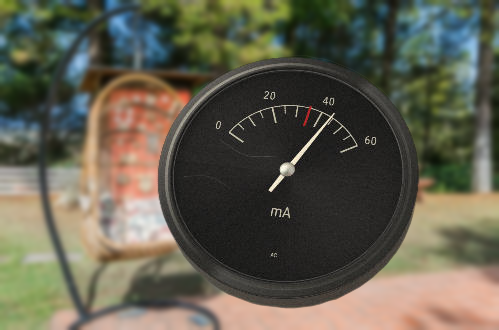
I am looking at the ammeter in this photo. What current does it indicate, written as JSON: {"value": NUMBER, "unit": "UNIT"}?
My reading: {"value": 45, "unit": "mA"}
